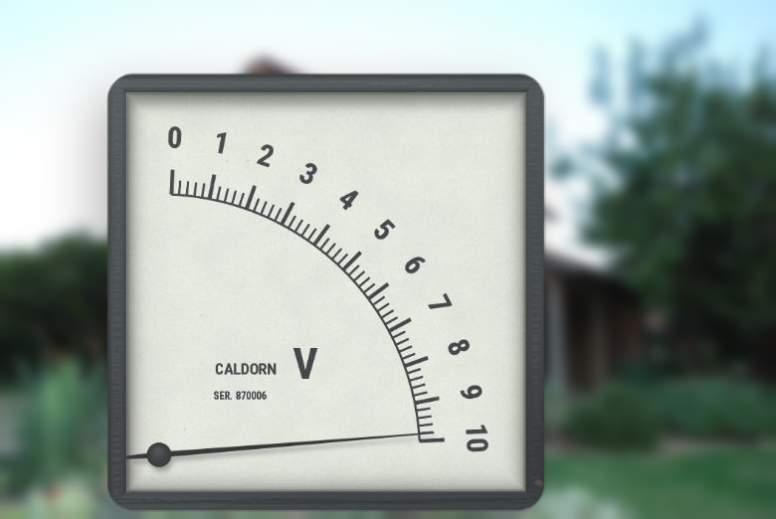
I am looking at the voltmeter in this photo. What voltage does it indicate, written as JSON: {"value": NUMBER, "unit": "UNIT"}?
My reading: {"value": 9.8, "unit": "V"}
